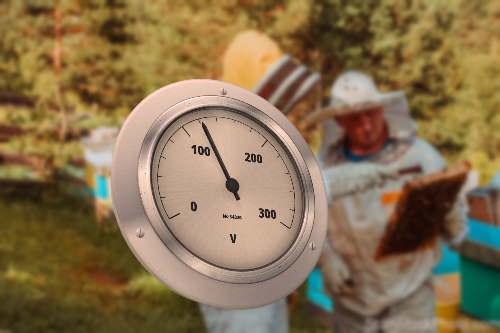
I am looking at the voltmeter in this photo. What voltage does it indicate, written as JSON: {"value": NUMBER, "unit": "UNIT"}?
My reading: {"value": 120, "unit": "V"}
